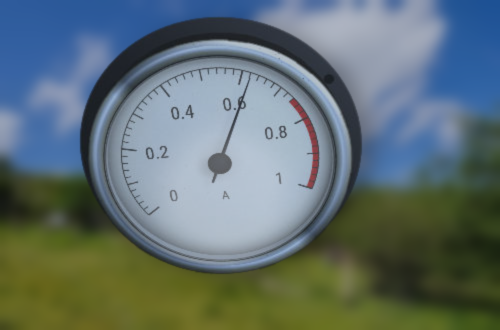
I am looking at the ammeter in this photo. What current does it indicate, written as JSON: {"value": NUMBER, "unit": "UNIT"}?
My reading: {"value": 0.62, "unit": "A"}
